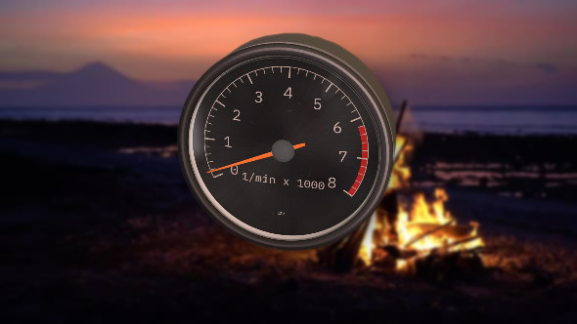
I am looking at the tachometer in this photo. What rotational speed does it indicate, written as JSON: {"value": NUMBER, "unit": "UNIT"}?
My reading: {"value": 200, "unit": "rpm"}
